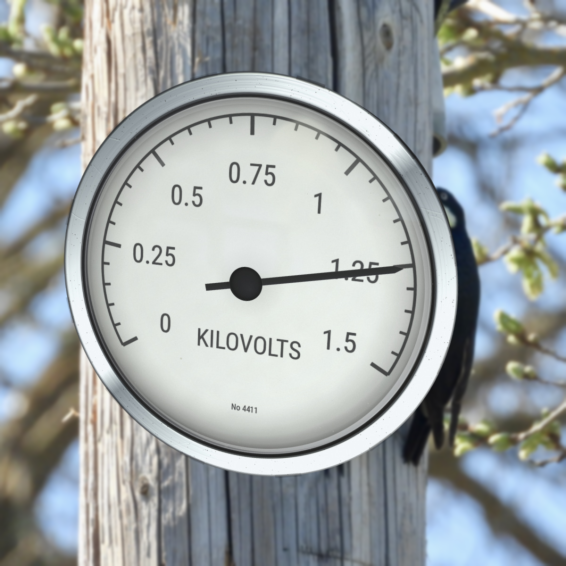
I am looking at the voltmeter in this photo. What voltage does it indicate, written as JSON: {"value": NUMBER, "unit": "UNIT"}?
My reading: {"value": 1.25, "unit": "kV"}
